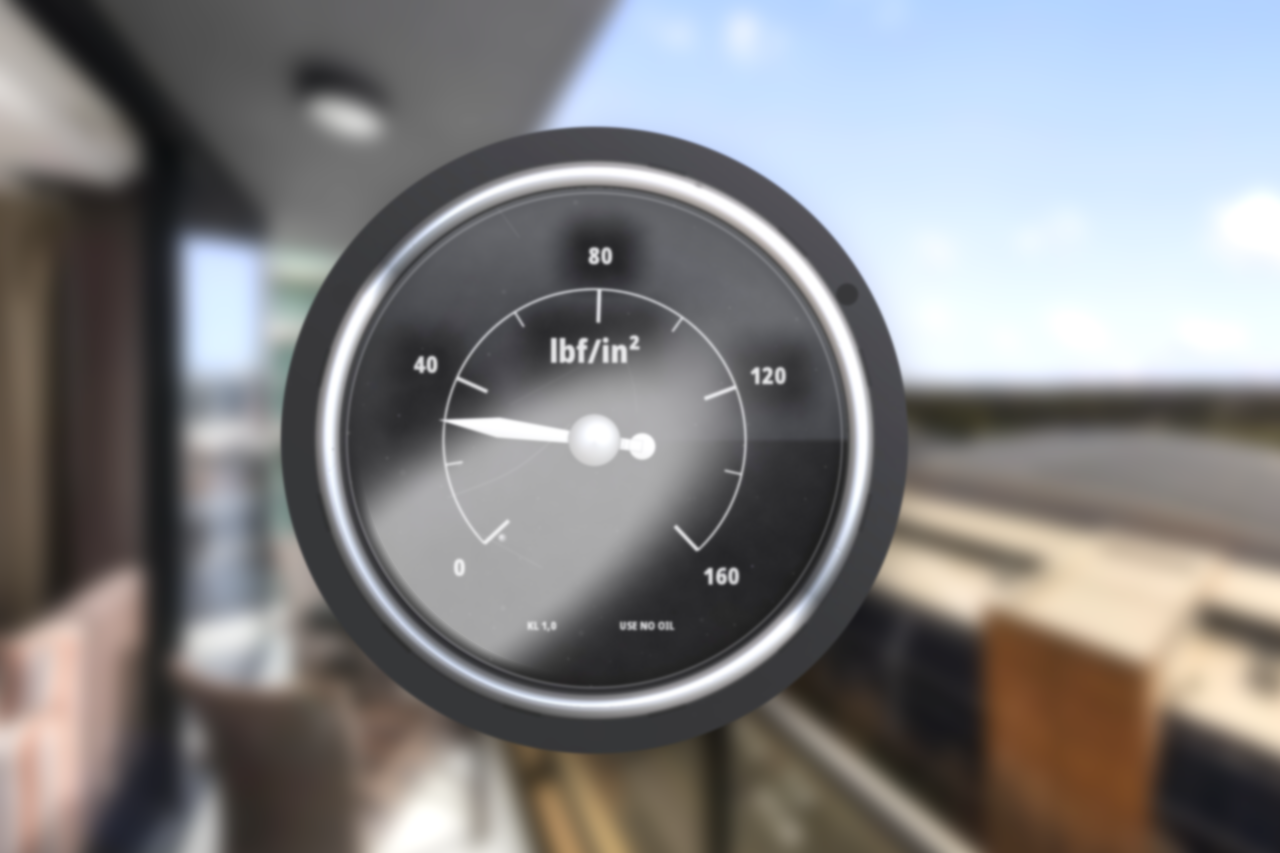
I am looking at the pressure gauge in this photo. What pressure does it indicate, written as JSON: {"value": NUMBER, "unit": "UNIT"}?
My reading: {"value": 30, "unit": "psi"}
